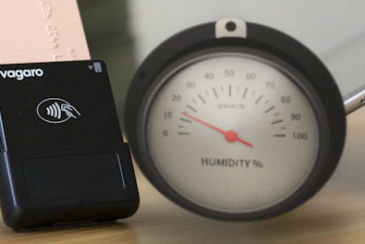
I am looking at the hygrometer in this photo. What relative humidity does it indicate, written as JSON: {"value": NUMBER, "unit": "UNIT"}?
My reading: {"value": 15, "unit": "%"}
